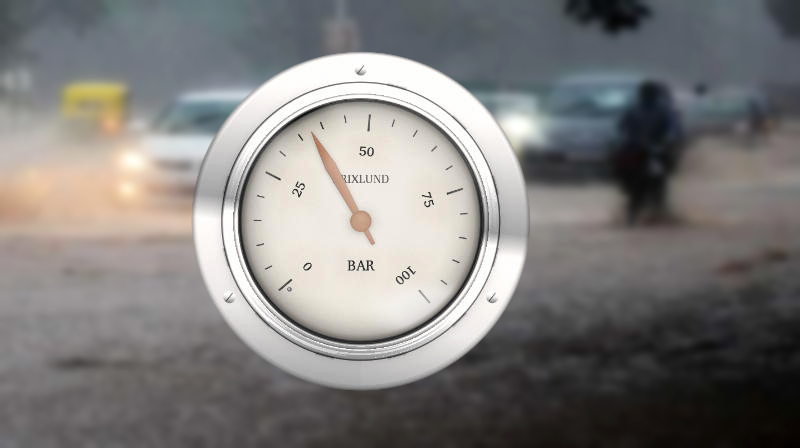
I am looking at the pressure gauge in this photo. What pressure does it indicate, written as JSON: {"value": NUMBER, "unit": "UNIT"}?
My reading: {"value": 37.5, "unit": "bar"}
